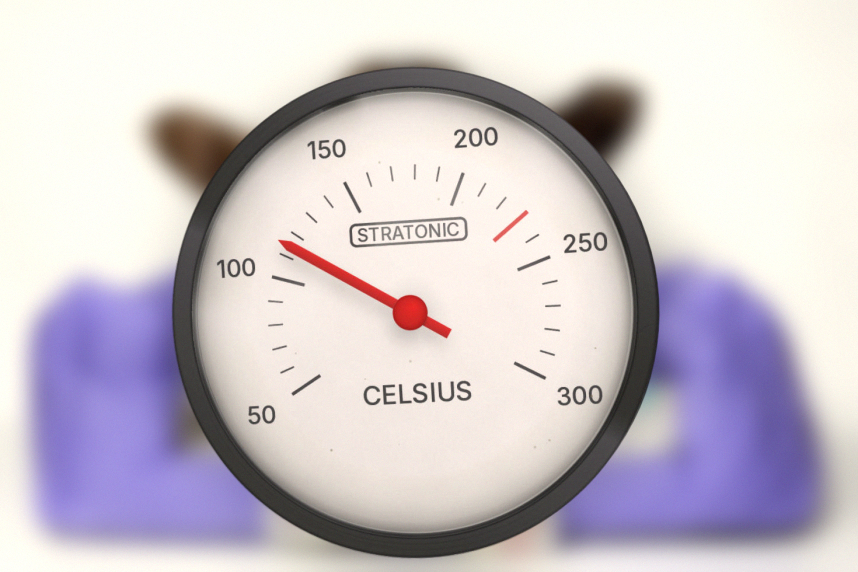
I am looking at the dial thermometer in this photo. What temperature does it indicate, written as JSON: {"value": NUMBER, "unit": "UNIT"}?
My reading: {"value": 115, "unit": "°C"}
